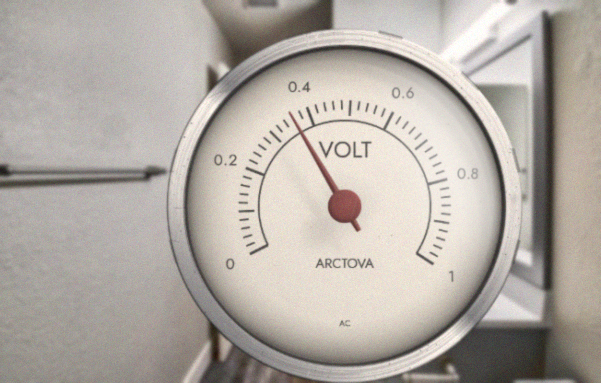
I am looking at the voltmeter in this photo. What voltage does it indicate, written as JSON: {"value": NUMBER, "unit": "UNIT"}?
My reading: {"value": 0.36, "unit": "V"}
